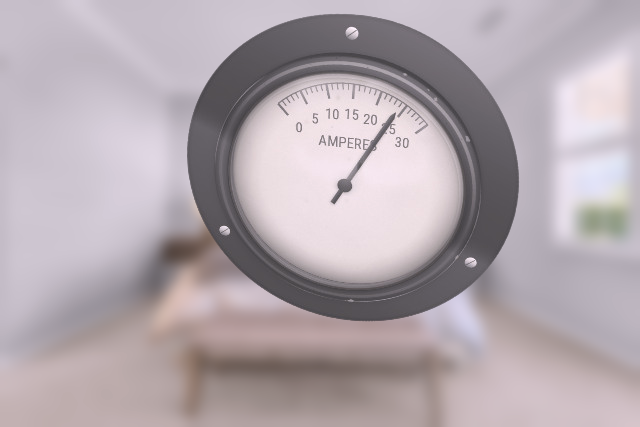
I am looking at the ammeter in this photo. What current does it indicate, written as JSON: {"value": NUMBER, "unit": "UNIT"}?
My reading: {"value": 24, "unit": "A"}
